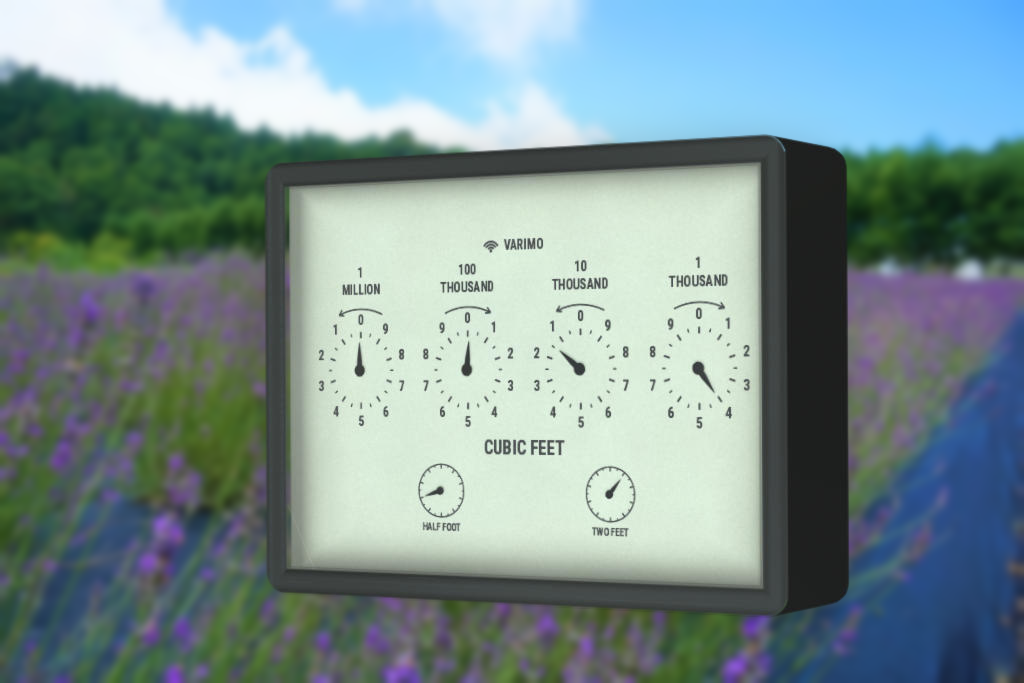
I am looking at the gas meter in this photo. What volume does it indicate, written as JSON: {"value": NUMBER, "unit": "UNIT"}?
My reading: {"value": 1400, "unit": "ft³"}
